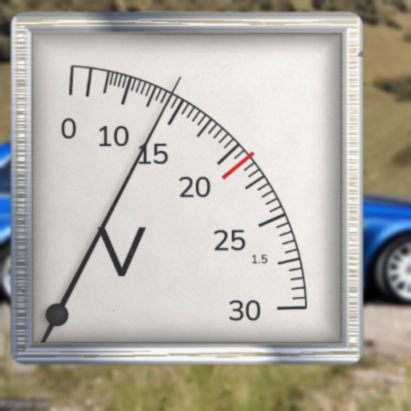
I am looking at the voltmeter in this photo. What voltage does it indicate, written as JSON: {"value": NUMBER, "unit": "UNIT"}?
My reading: {"value": 14, "unit": "V"}
